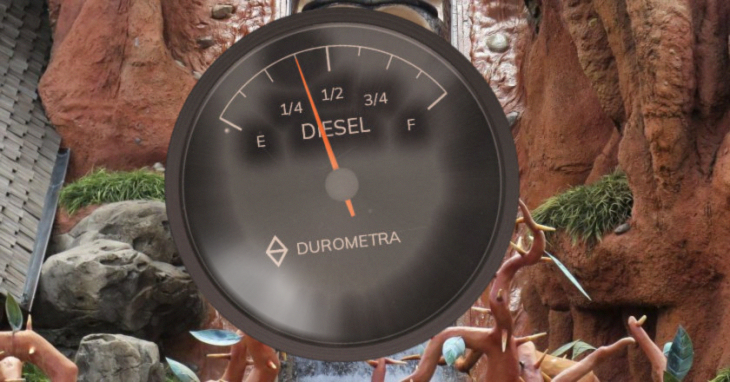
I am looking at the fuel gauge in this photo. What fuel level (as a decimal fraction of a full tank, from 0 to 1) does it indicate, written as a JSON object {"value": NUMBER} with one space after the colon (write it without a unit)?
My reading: {"value": 0.375}
